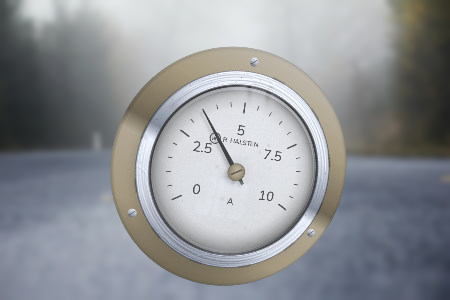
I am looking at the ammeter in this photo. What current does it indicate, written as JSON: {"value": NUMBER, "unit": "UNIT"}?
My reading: {"value": 3.5, "unit": "A"}
